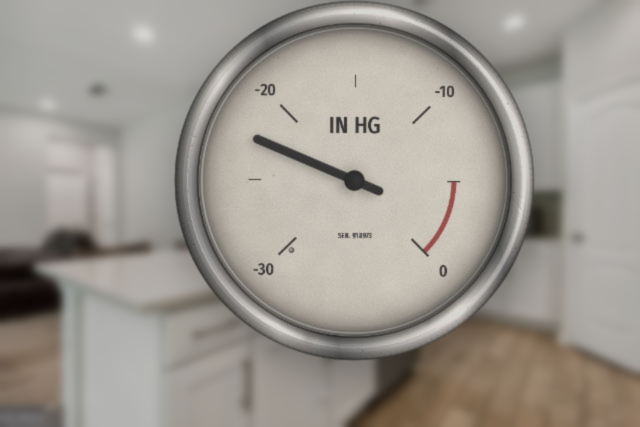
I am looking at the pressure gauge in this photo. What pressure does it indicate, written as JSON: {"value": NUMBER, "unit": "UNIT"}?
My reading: {"value": -22.5, "unit": "inHg"}
